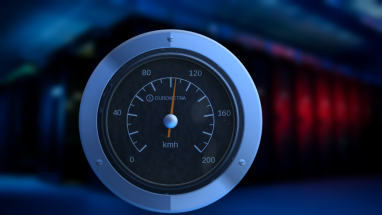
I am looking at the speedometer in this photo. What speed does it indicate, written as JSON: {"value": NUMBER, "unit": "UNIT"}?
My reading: {"value": 105, "unit": "km/h"}
